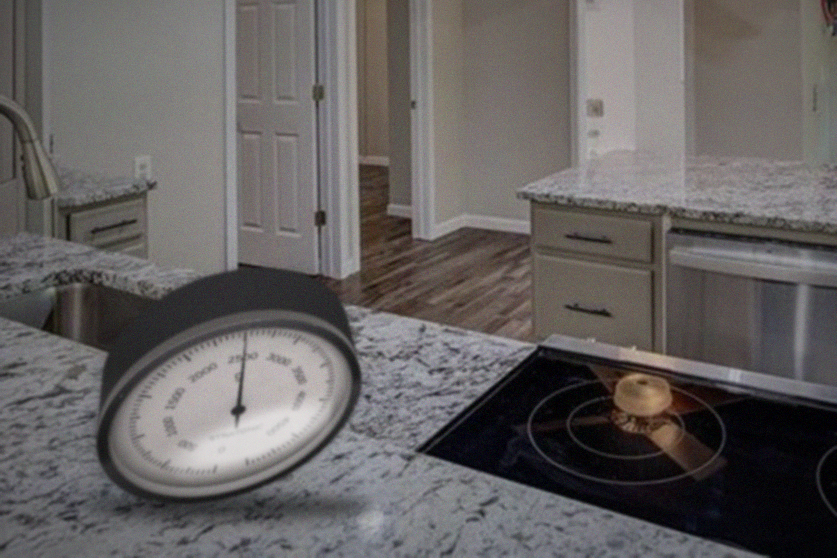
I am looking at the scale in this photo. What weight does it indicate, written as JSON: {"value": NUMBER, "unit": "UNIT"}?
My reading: {"value": 2500, "unit": "g"}
